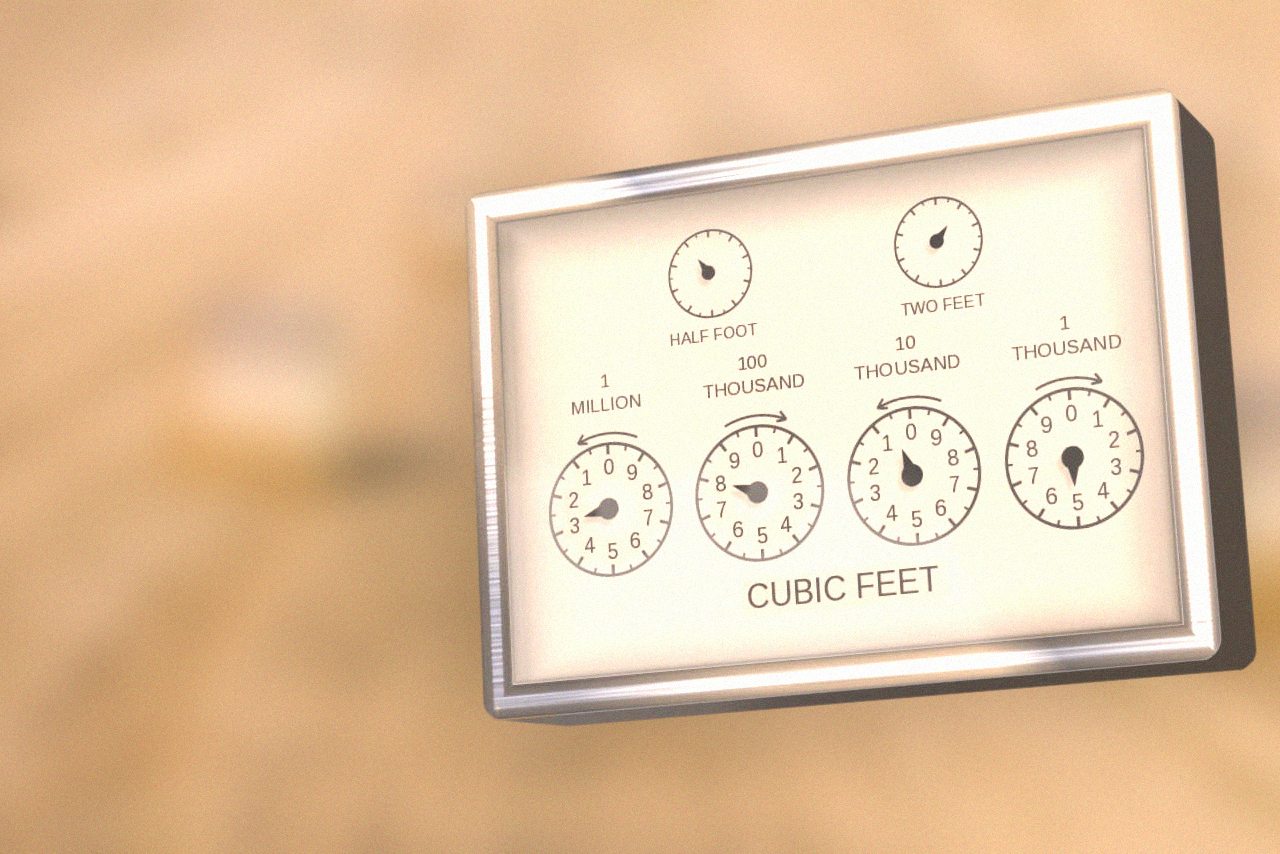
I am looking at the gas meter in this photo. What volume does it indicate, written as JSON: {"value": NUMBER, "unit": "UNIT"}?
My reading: {"value": 280500, "unit": "ft³"}
